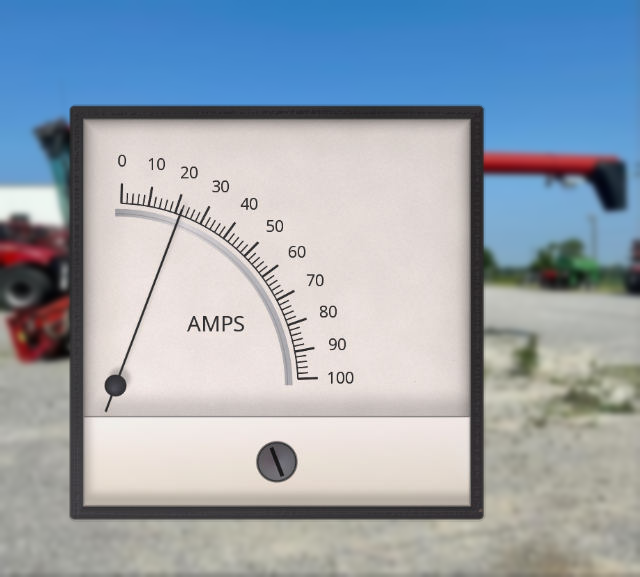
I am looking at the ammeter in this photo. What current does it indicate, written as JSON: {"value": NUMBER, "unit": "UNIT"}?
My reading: {"value": 22, "unit": "A"}
